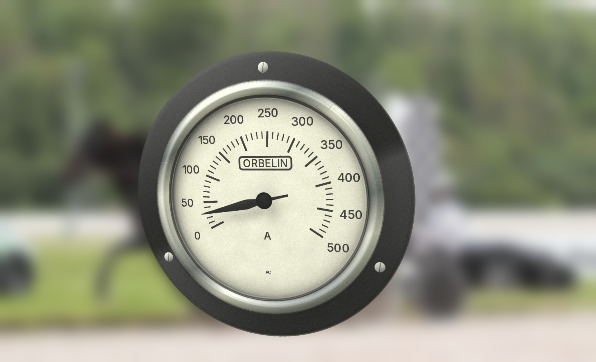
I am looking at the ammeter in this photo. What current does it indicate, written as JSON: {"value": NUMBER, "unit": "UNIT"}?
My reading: {"value": 30, "unit": "A"}
